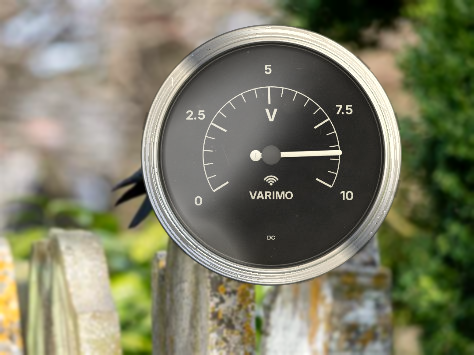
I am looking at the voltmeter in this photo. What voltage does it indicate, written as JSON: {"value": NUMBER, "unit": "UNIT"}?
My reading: {"value": 8.75, "unit": "V"}
